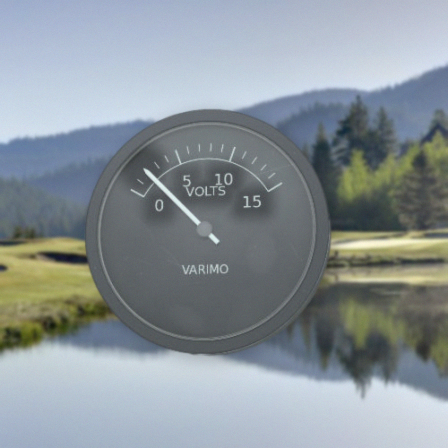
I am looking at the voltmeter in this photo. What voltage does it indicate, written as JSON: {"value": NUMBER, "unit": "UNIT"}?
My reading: {"value": 2, "unit": "V"}
